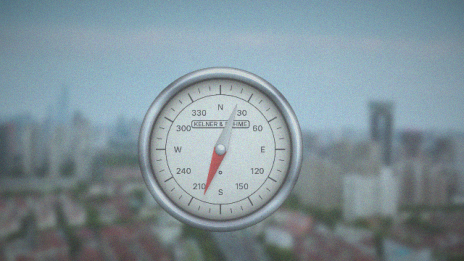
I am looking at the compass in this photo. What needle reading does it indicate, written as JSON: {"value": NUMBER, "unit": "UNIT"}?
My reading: {"value": 200, "unit": "°"}
